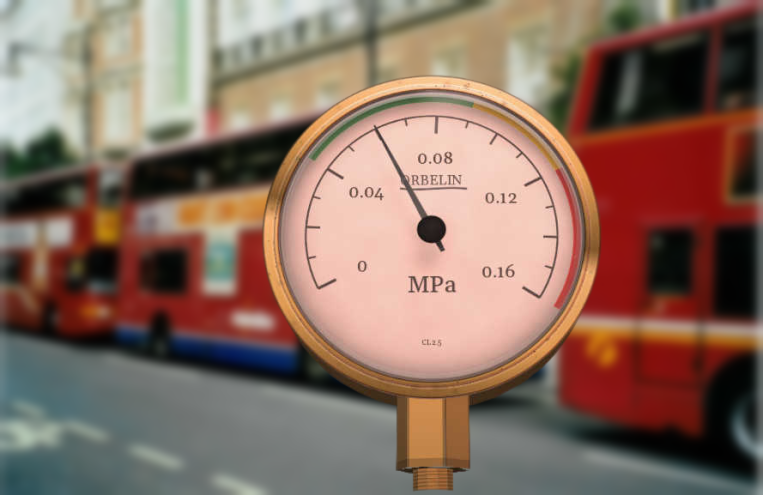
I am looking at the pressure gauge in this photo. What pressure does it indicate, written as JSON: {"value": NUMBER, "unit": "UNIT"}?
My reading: {"value": 0.06, "unit": "MPa"}
